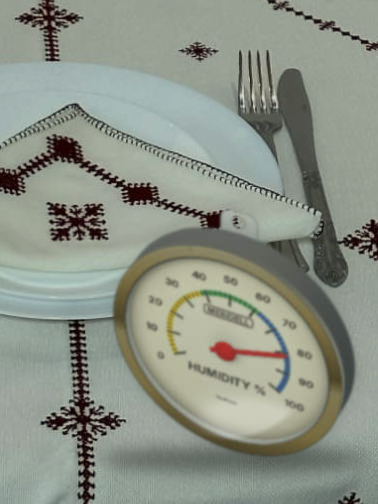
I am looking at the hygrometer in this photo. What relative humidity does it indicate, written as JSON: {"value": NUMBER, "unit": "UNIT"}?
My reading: {"value": 80, "unit": "%"}
